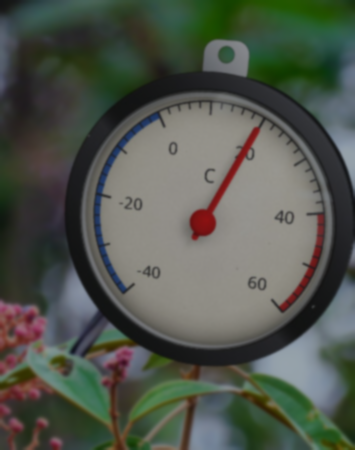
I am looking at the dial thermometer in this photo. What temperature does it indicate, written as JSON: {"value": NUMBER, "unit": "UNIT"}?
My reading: {"value": 20, "unit": "°C"}
